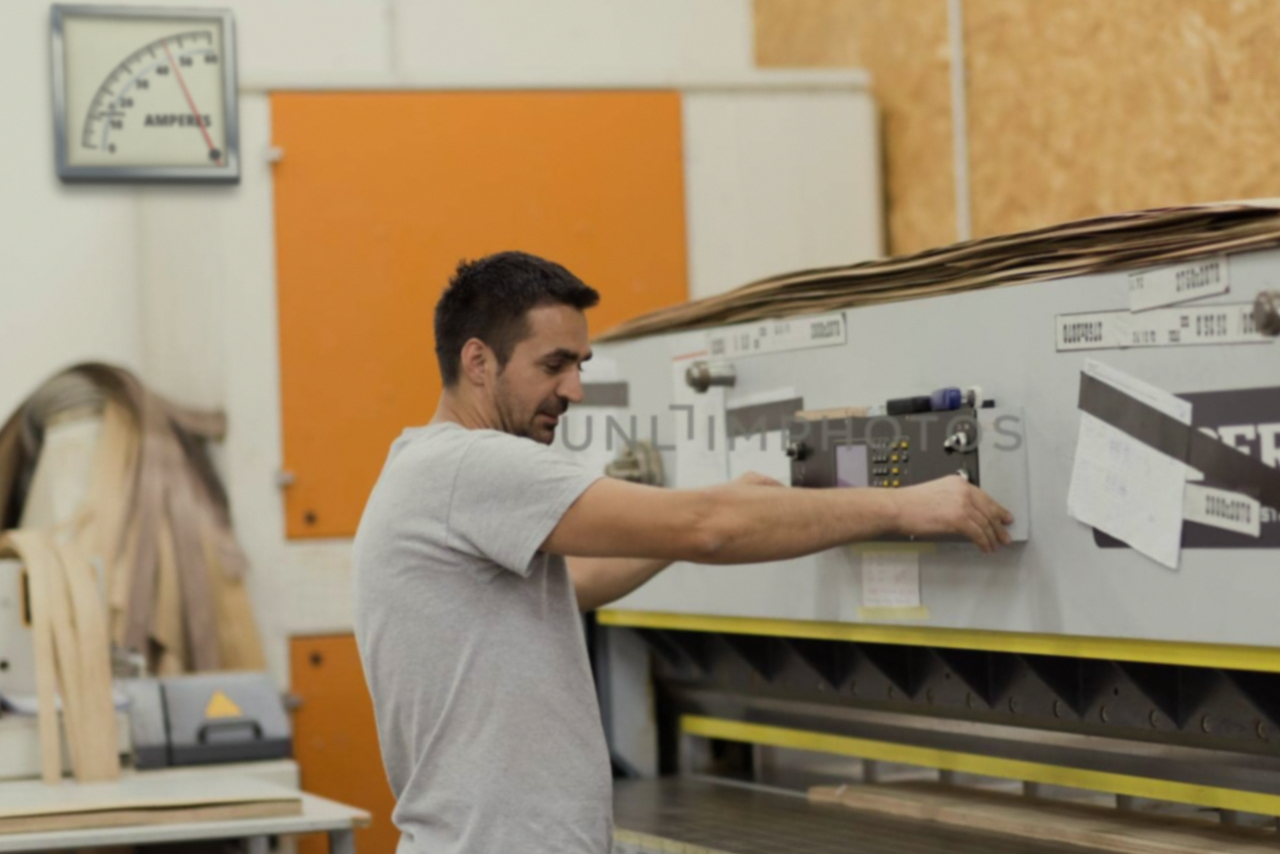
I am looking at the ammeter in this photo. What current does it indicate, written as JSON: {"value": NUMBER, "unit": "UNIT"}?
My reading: {"value": 45, "unit": "A"}
